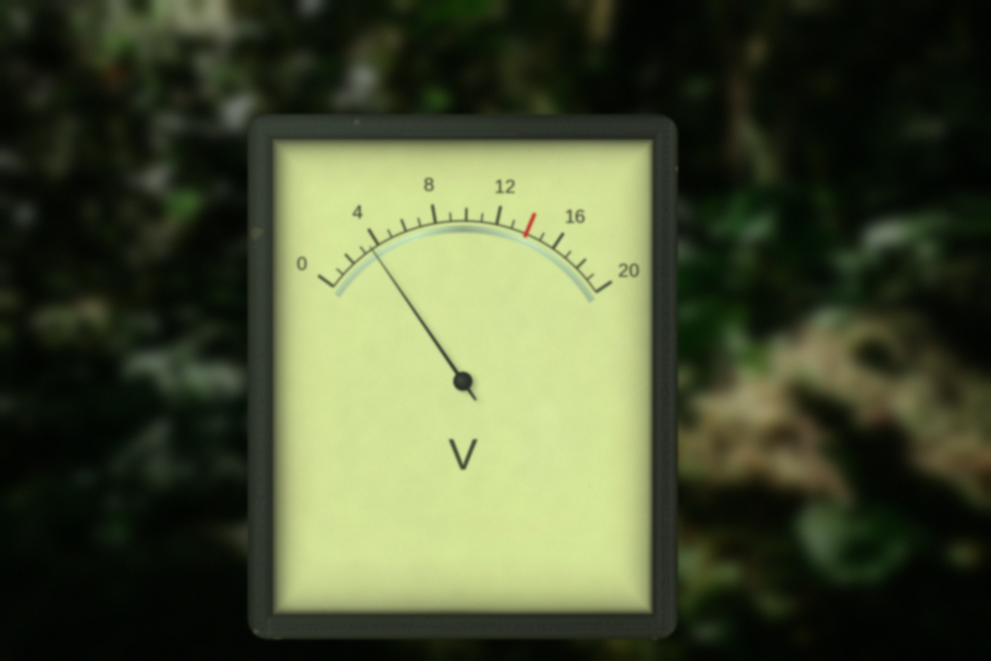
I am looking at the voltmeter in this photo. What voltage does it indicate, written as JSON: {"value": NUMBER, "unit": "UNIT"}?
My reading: {"value": 3.5, "unit": "V"}
